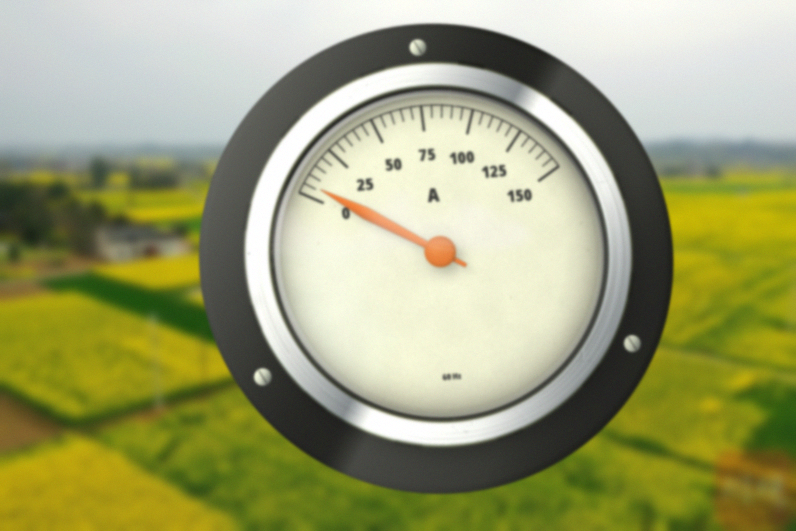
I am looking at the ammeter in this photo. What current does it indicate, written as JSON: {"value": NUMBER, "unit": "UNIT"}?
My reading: {"value": 5, "unit": "A"}
